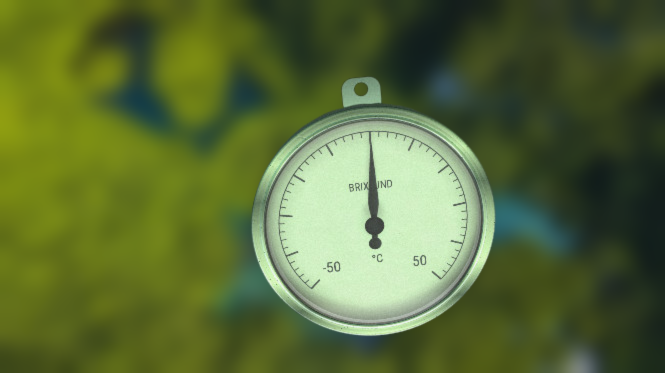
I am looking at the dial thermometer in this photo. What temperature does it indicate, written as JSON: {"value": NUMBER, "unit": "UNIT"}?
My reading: {"value": 0, "unit": "°C"}
